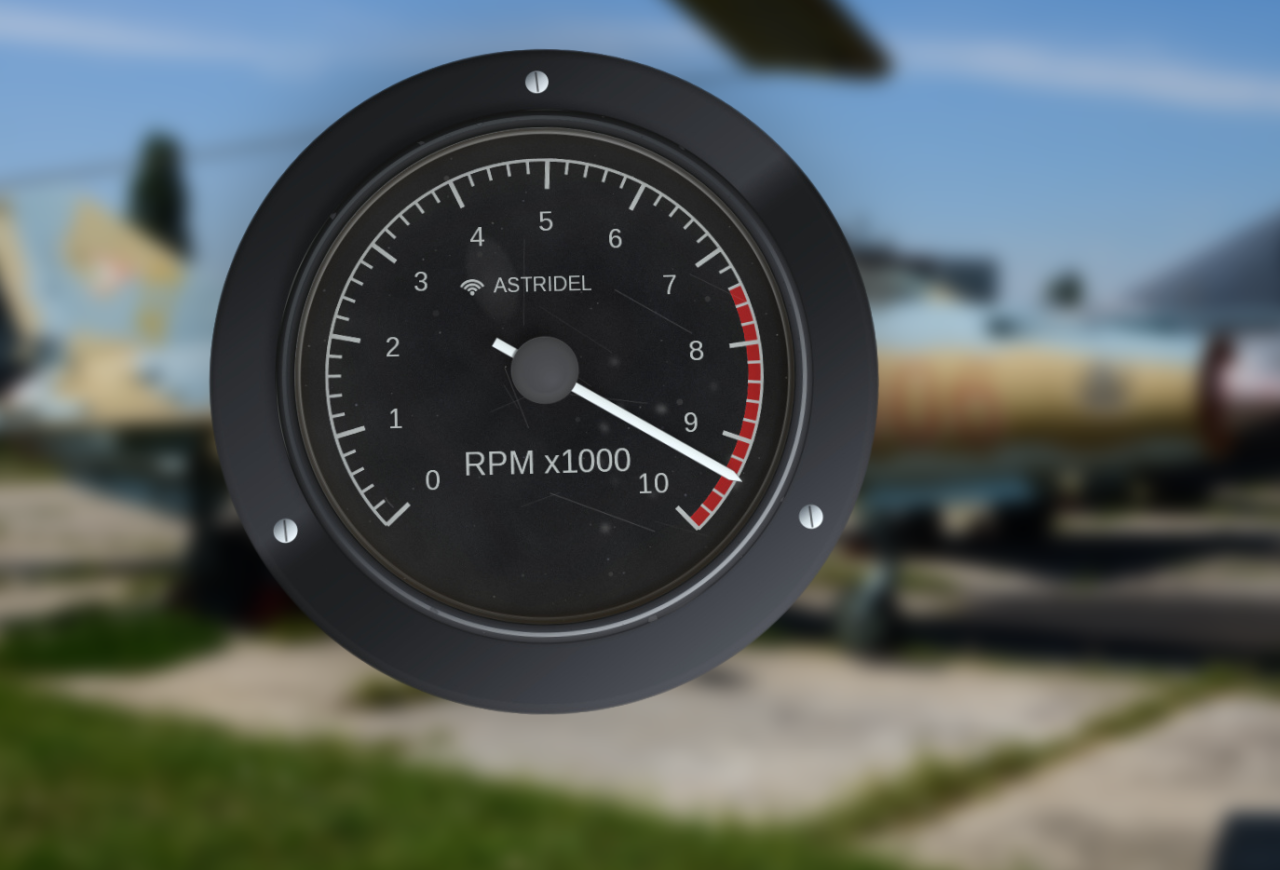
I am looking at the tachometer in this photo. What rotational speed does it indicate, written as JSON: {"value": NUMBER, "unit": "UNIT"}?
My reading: {"value": 9400, "unit": "rpm"}
